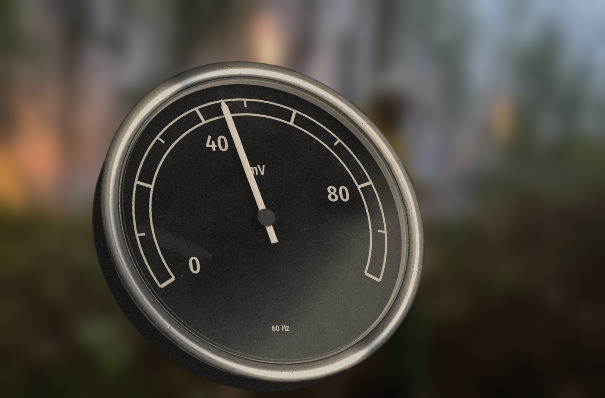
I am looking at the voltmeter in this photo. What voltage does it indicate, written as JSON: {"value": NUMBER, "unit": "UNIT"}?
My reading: {"value": 45, "unit": "mV"}
